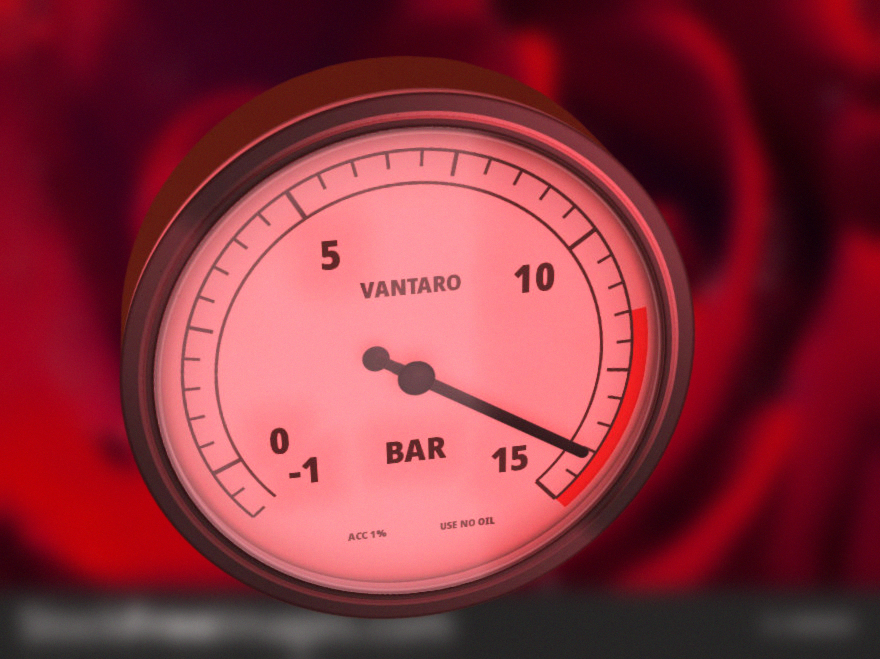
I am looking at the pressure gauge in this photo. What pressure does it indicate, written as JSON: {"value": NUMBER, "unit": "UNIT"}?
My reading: {"value": 14, "unit": "bar"}
